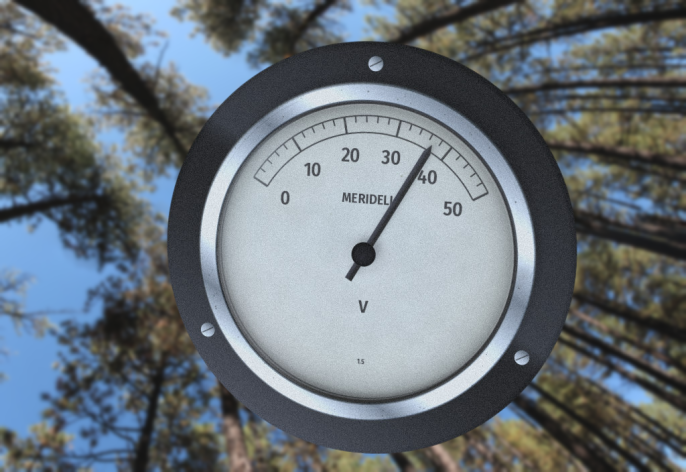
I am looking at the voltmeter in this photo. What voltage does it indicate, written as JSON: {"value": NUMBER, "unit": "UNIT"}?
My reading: {"value": 37, "unit": "V"}
